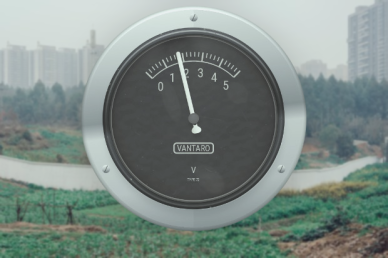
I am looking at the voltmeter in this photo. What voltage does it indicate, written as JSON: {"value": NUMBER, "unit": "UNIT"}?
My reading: {"value": 1.8, "unit": "V"}
